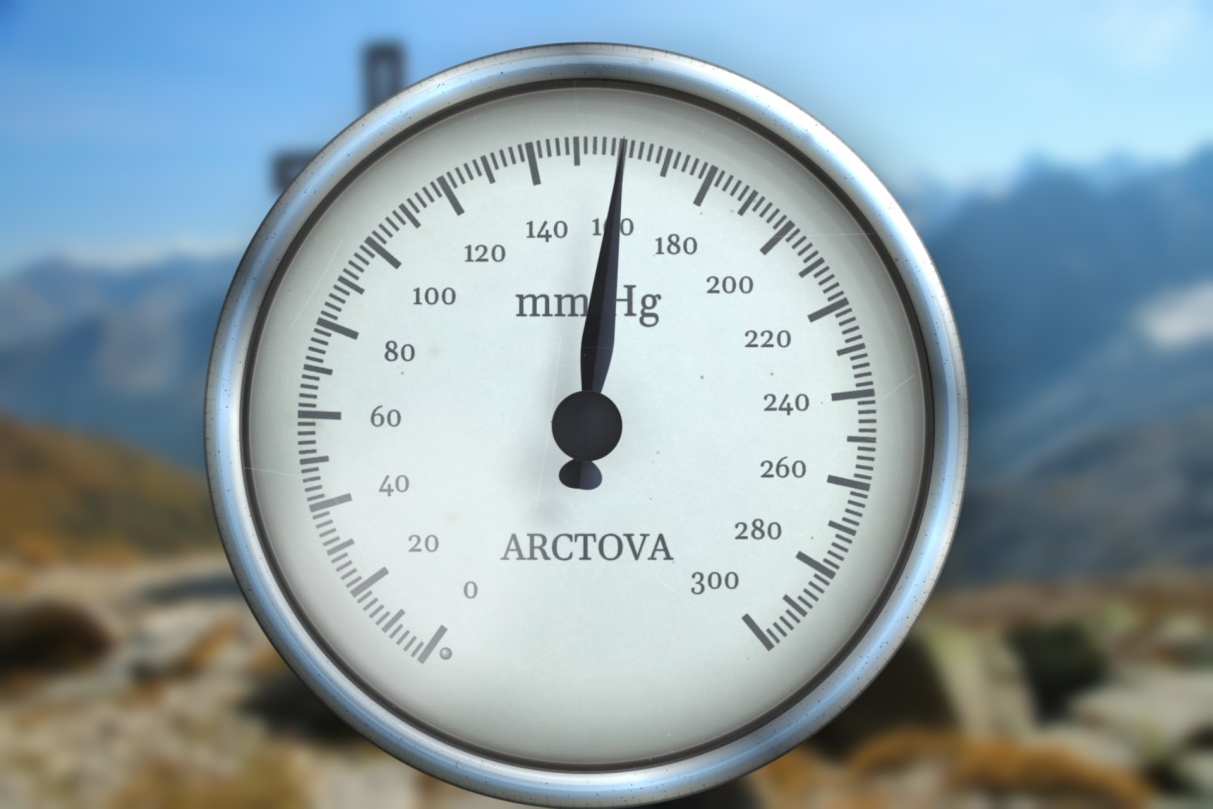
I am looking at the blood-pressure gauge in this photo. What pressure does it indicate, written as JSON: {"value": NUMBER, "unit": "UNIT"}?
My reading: {"value": 160, "unit": "mmHg"}
